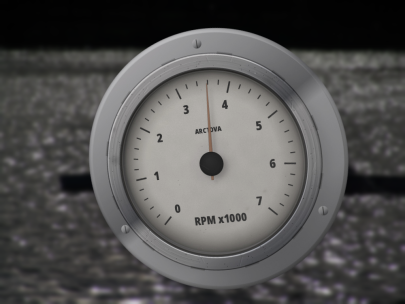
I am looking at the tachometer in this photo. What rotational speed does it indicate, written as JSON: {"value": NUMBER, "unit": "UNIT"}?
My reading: {"value": 3600, "unit": "rpm"}
